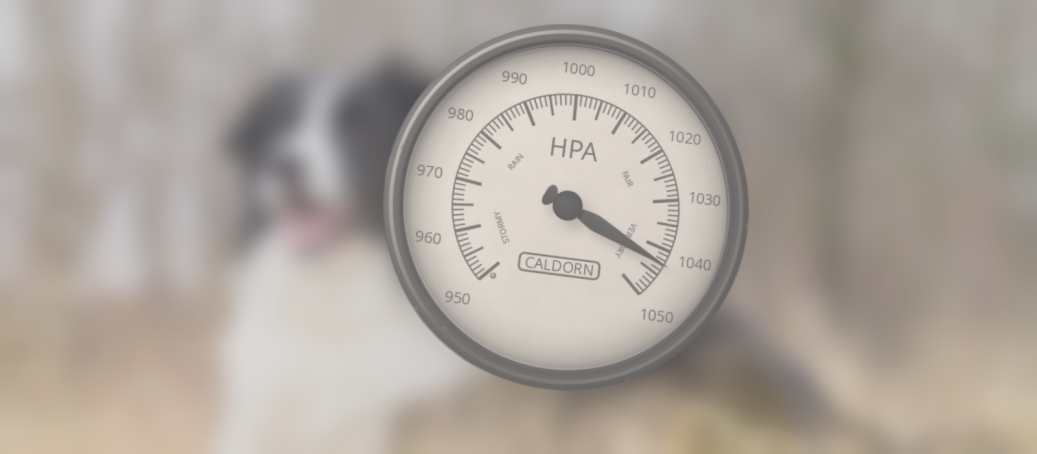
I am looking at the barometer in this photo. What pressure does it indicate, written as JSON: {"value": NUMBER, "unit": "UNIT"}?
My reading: {"value": 1043, "unit": "hPa"}
